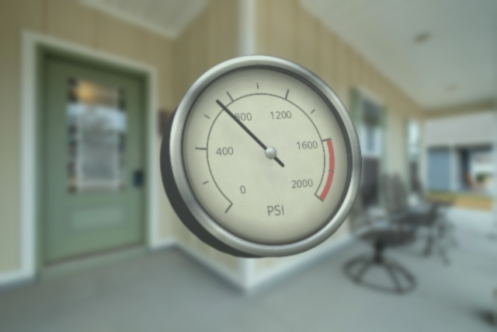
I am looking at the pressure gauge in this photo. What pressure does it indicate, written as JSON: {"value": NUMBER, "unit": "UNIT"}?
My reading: {"value": 700, "unit": "psi"}
